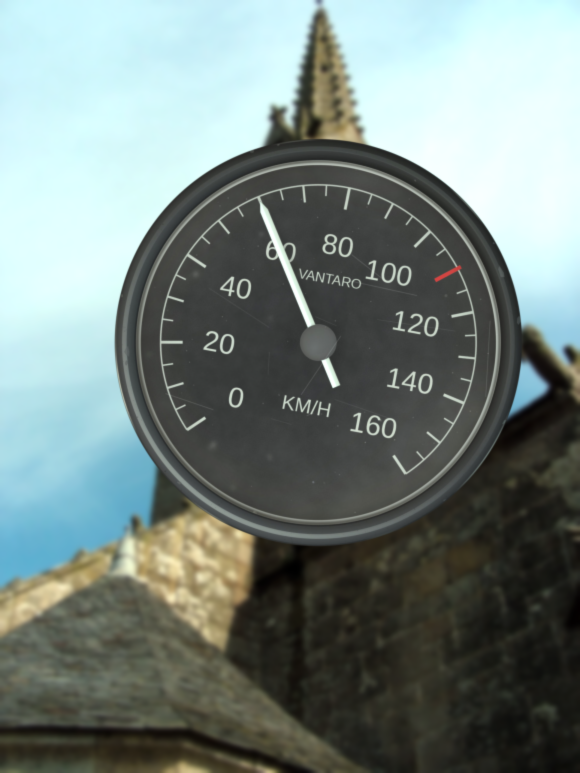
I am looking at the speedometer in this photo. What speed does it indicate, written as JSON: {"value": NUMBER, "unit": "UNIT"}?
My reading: {"value": 60, "unit": "km/h"}
